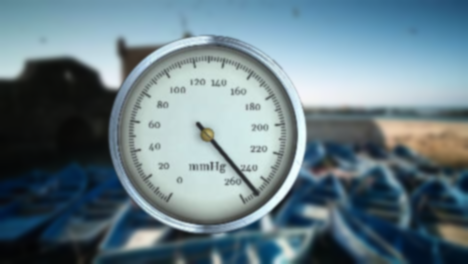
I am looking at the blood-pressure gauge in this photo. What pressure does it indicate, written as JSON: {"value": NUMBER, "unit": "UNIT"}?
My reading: {"value": 250, "unit": "mmHg"}
